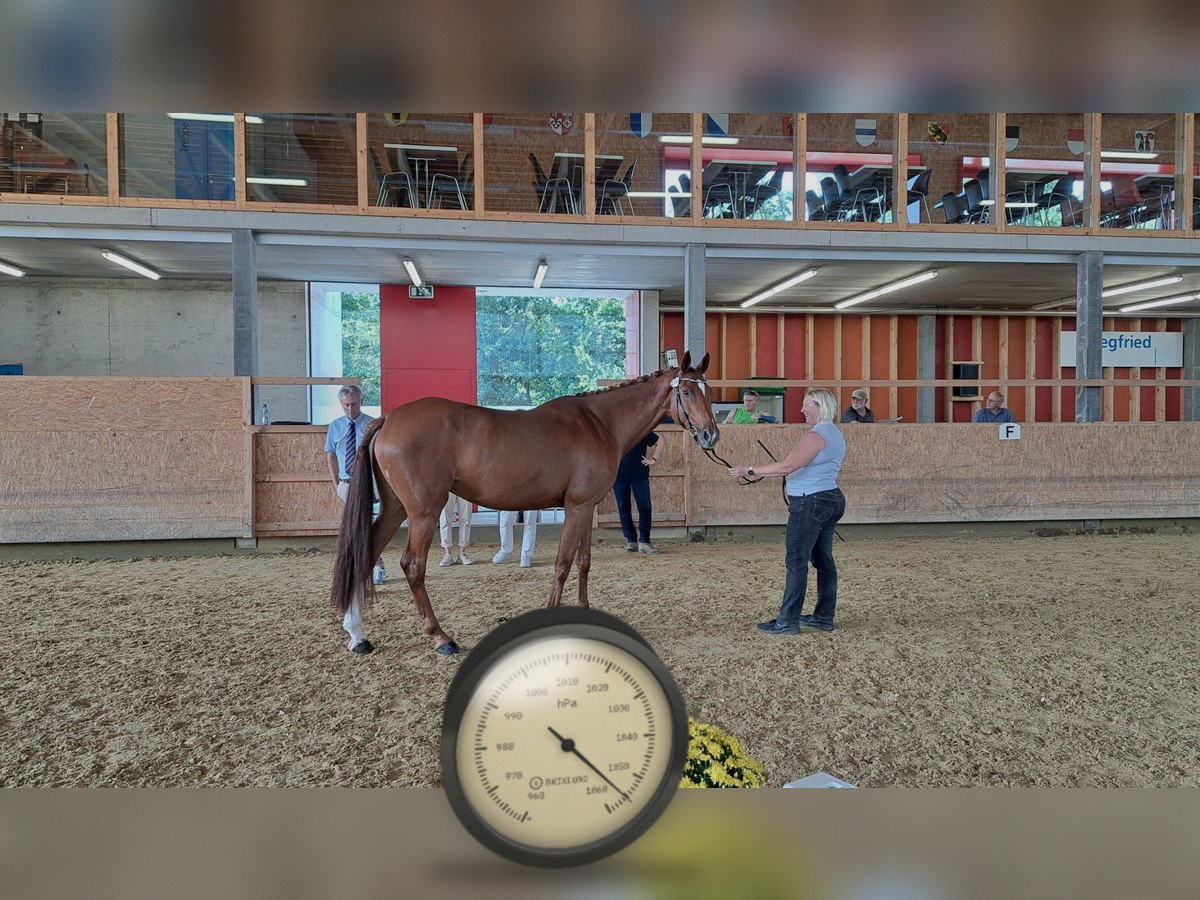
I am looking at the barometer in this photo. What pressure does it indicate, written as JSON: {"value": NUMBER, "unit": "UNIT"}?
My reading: {"value": 1055, "unit": "hPa"}
